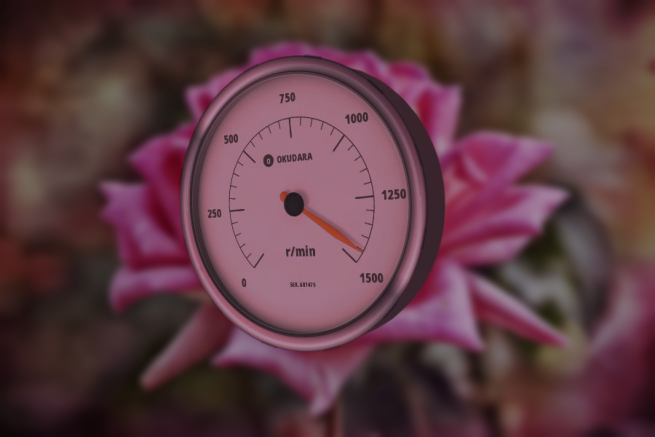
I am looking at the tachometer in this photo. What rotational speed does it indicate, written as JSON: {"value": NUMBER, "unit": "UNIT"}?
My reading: {"value": 1450, "unit": "rpm"}
